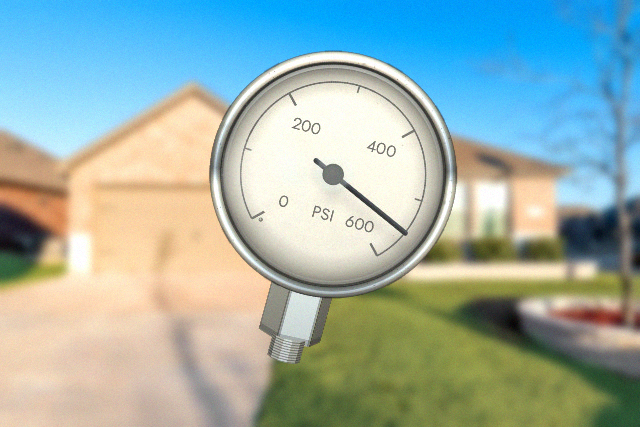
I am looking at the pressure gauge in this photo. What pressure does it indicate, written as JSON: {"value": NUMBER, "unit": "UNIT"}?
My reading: {"value": 550, "unit": "psi"}
